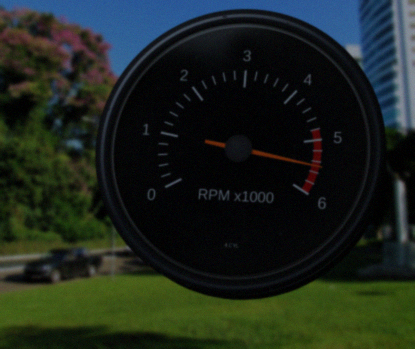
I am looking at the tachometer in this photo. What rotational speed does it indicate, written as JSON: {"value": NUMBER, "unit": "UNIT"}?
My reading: {"value": 5500, "unit": "rpm"}
